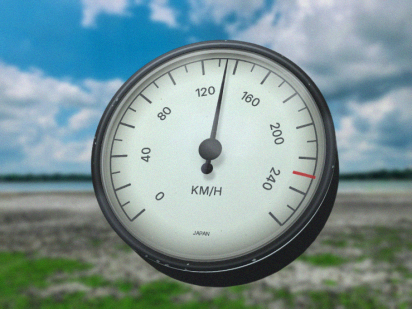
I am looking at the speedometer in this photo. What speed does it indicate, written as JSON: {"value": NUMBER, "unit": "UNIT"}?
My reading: {"value": 135, "unit": "km/h"}
